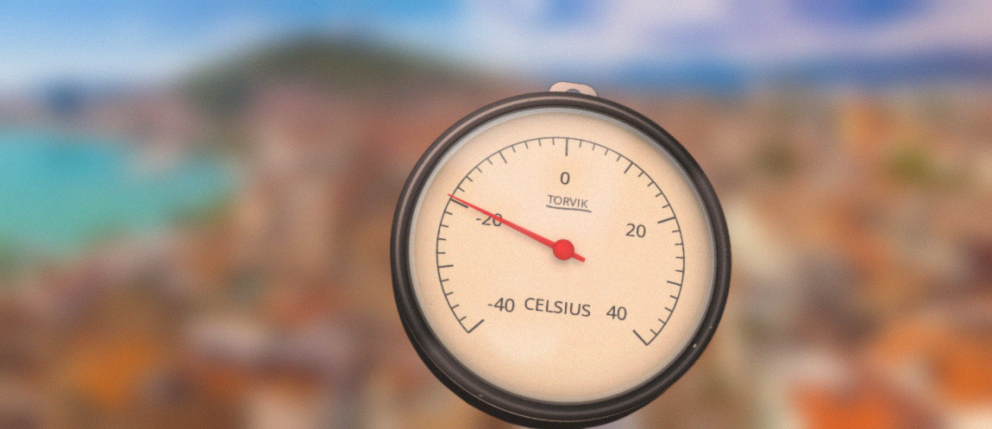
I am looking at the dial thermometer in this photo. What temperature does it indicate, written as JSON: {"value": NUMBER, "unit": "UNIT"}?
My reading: {"value": -20, "unit": "°C"}
